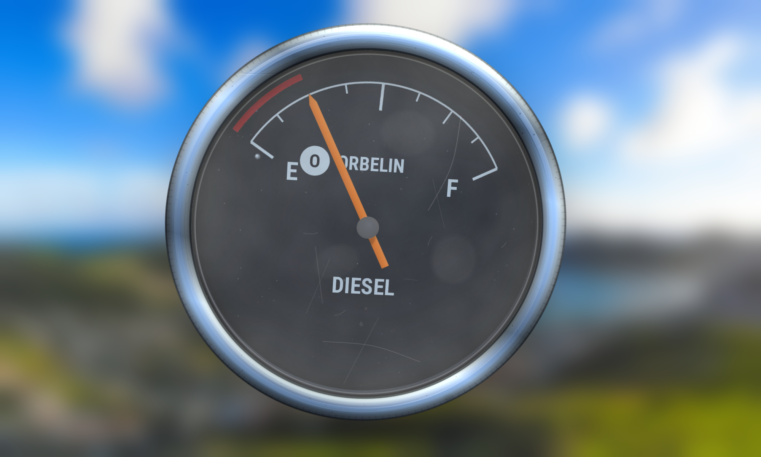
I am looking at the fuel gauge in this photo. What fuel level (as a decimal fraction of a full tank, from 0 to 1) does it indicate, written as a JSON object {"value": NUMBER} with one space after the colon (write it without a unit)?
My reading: {"value": 0.25}
